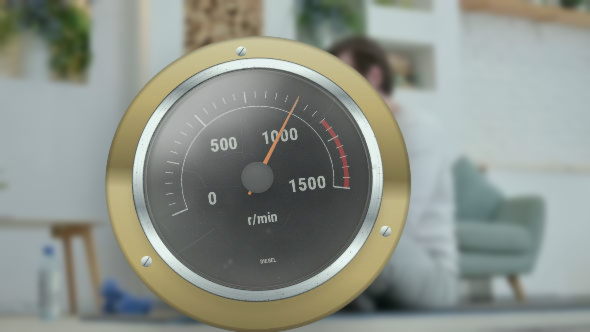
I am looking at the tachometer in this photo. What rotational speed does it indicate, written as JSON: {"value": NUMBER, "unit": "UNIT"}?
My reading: {"value": 1000, "unit": "rpm"}
